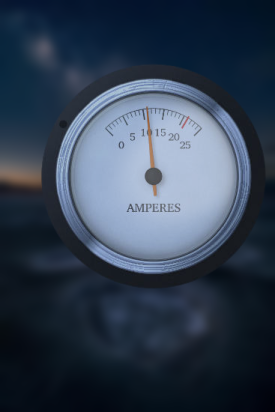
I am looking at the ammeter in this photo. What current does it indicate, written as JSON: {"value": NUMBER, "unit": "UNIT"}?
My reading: {"value": 11, "unit": "A"}
